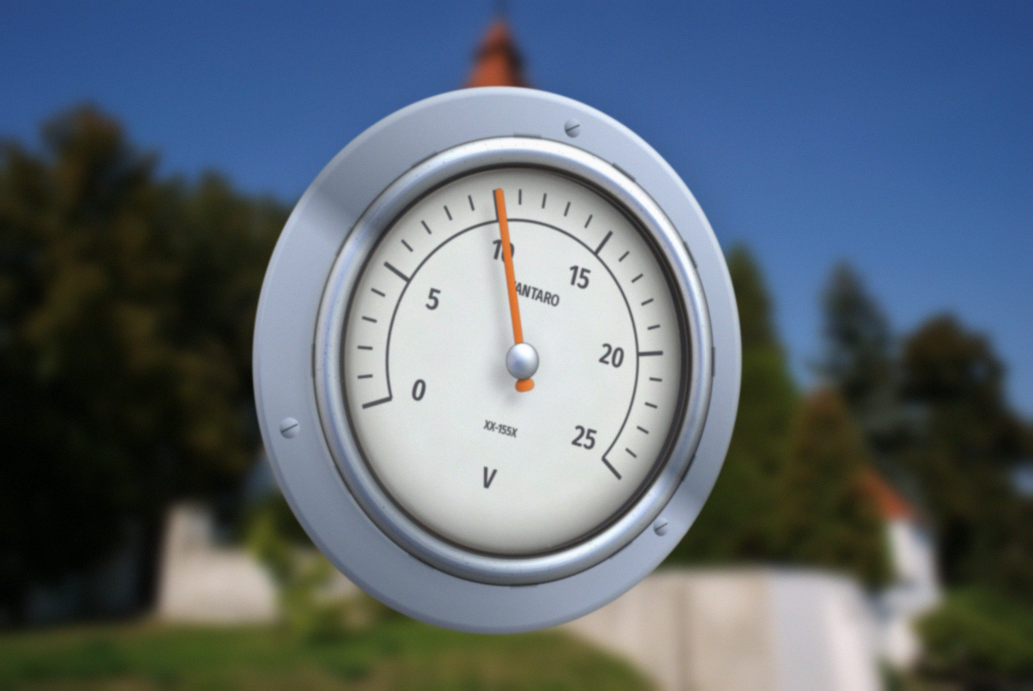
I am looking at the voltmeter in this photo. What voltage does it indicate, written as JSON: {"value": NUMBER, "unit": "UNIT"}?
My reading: {"value": 10, "unit": "V"}
